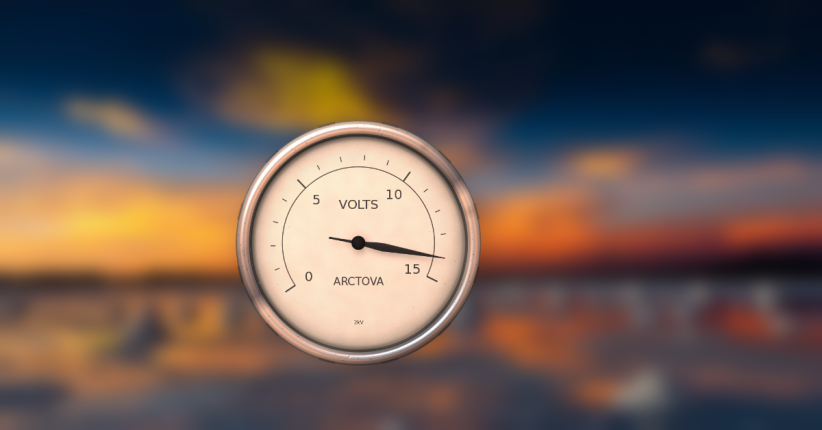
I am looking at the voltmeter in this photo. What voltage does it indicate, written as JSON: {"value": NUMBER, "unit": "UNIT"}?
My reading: {"value": 14, "unit": "V"}
